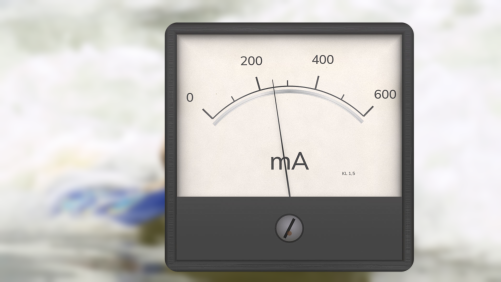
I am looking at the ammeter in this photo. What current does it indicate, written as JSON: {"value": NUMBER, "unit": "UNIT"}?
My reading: {"value": 250, "unit": "mA"}
